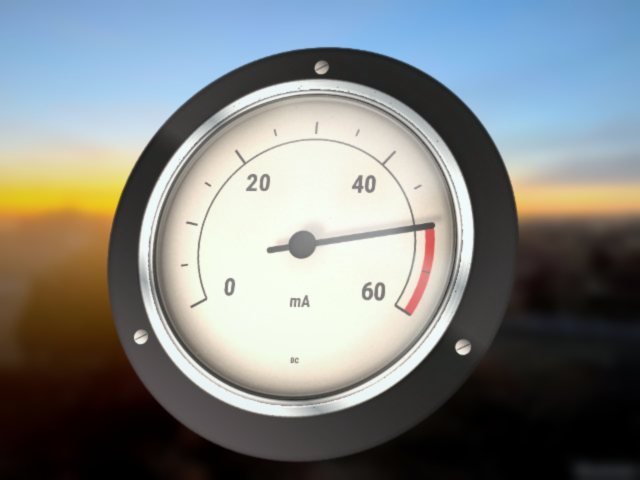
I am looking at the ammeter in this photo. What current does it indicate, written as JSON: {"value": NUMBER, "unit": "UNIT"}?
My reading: {"value": 50, "unit": "mA"}
